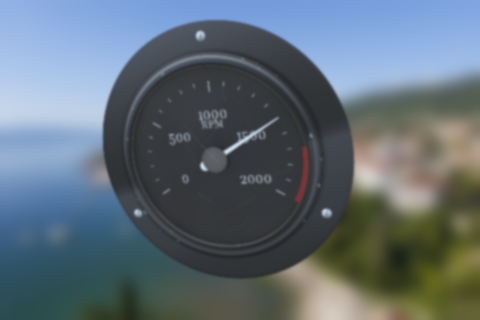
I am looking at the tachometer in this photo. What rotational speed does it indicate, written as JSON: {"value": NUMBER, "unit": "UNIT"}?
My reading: {"value": 1500, "unit": "rpm"}
